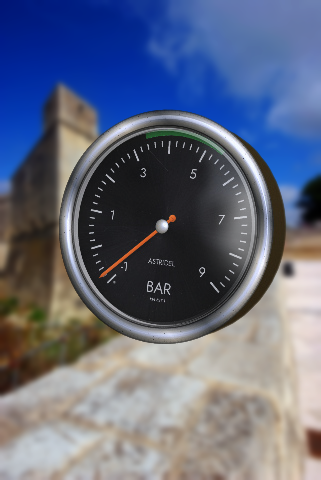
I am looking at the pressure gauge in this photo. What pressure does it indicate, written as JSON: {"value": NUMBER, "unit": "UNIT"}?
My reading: {"value": -0.8, "unit": "bar"}
